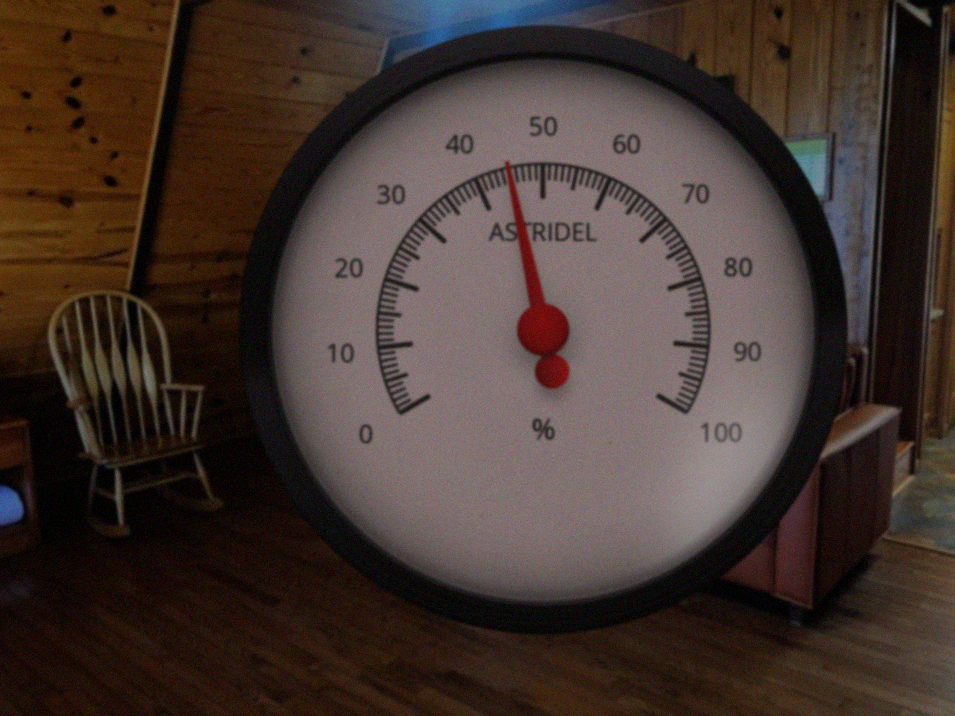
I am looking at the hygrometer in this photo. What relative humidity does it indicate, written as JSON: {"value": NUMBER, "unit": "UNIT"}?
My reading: {"value": 45, "unit": "%"}
